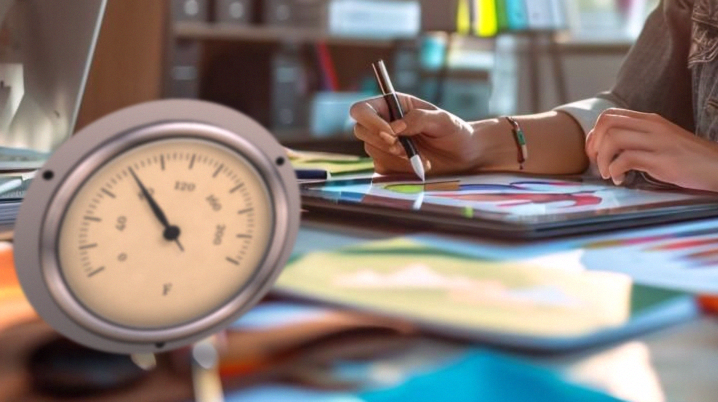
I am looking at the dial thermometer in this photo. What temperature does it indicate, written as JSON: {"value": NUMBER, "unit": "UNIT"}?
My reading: {"value": 80, "unit": "°F"}
